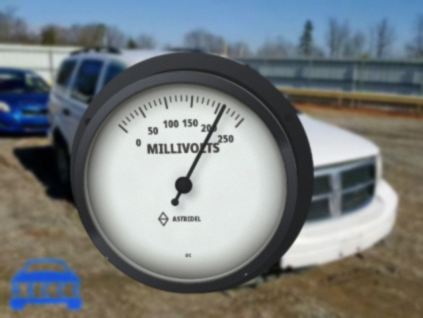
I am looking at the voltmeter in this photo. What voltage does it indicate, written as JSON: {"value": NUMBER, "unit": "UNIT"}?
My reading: {"value": 210, "unit": "mV"}
